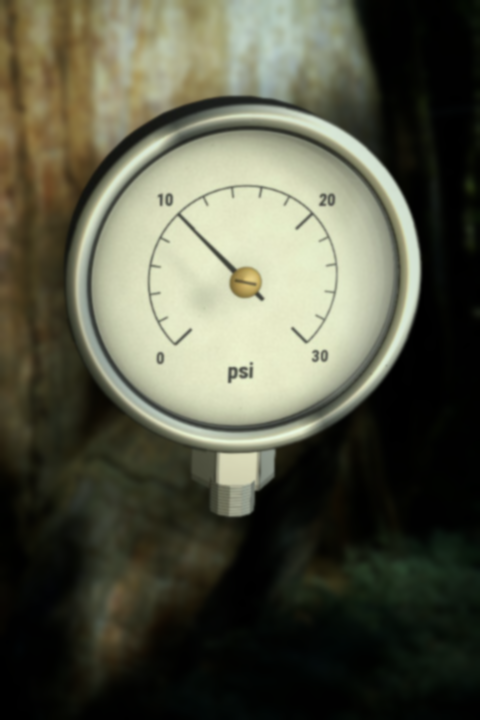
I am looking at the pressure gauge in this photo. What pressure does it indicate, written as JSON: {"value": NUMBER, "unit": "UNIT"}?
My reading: {"value": 10, "unit": "psi"}
